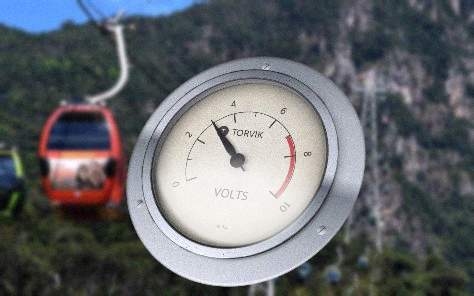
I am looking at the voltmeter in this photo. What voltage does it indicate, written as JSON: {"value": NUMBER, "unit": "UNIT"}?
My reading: {"value": 3, "unit": "V"}
